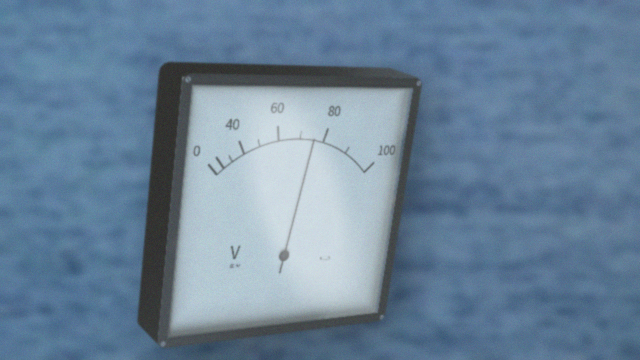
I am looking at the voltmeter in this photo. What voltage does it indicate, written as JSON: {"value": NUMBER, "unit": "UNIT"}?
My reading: {"value": 75, "unit": "V"}
